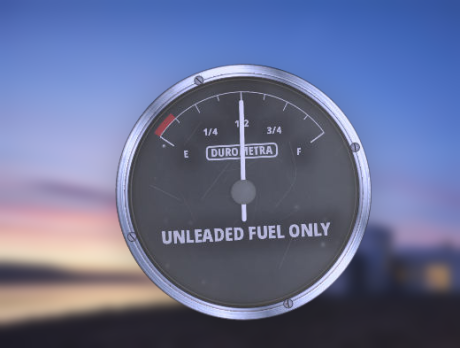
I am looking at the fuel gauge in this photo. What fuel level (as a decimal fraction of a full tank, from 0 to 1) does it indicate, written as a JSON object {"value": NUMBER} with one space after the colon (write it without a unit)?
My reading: {"value": 0.5}
